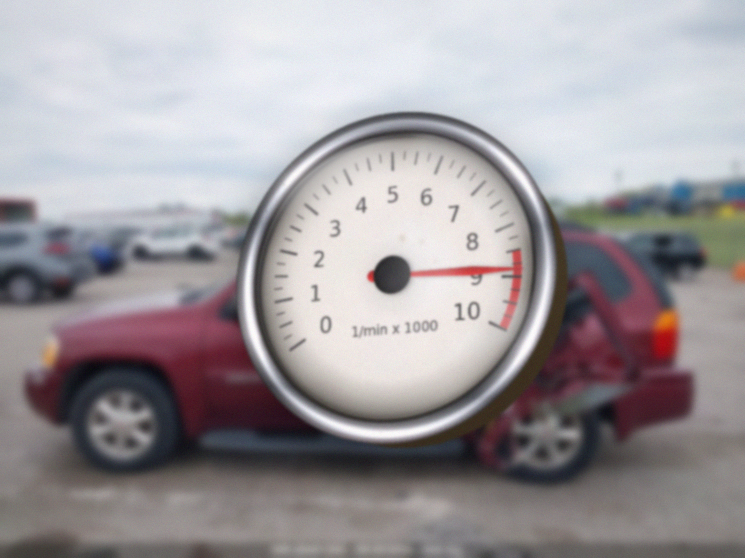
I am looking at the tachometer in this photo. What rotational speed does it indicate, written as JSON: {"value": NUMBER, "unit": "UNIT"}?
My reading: {"value": 8875, "unit": "rpm"}
